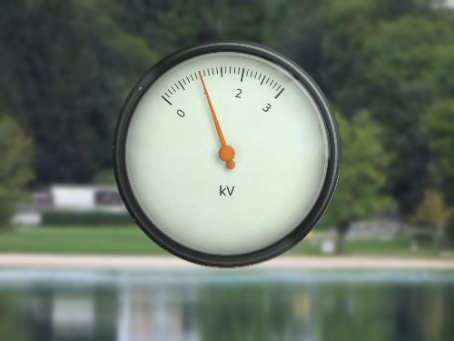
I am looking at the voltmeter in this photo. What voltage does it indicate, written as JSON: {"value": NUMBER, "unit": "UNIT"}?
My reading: {"value": 1, "unit": "kV"}
